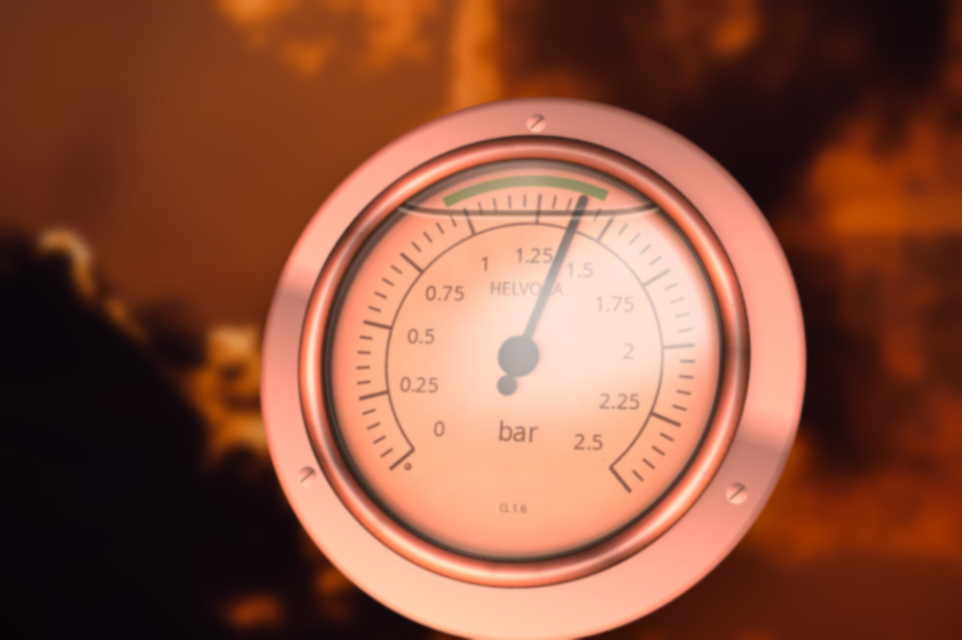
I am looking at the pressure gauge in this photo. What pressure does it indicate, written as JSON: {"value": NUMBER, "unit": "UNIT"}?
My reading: {"value": 1.4, "unit": "bar"}
